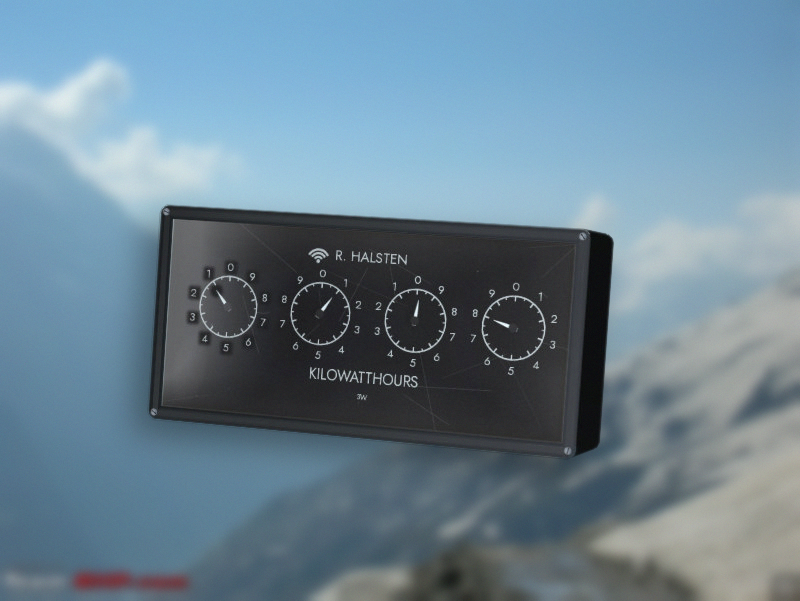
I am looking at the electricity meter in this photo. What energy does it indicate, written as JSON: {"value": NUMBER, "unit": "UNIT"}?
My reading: {"value": 1098, "unit": "kWh"}
